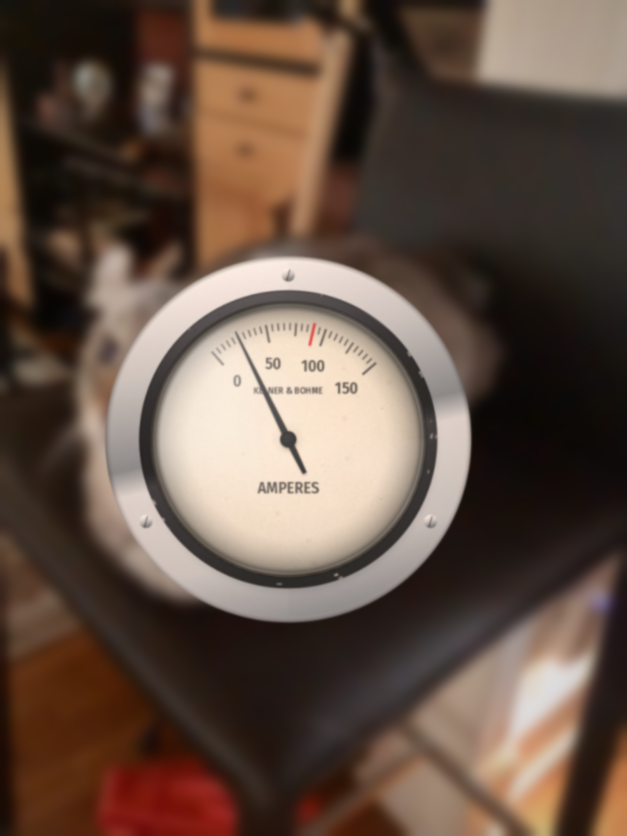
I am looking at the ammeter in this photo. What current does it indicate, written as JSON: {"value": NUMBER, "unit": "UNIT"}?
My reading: {"value": 25, "unit": "A"}
